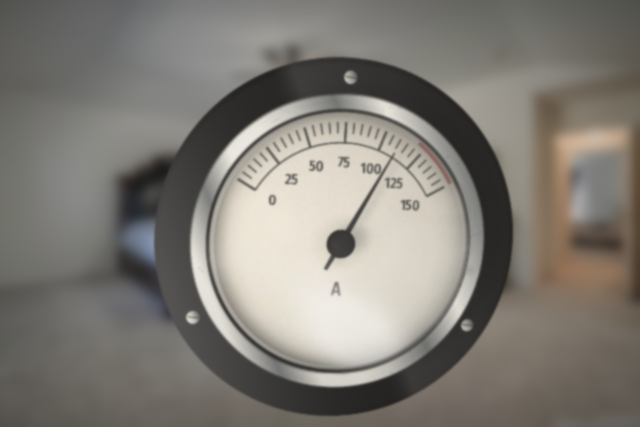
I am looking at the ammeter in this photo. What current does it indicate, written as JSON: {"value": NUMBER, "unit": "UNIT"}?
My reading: {"value": 110, "unit": "A"}
